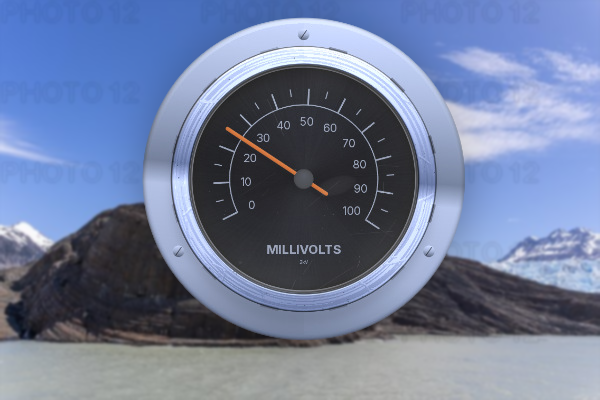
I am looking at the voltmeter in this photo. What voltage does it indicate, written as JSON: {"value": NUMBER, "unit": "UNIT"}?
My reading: {"value": 25, "unit": "mV"}
